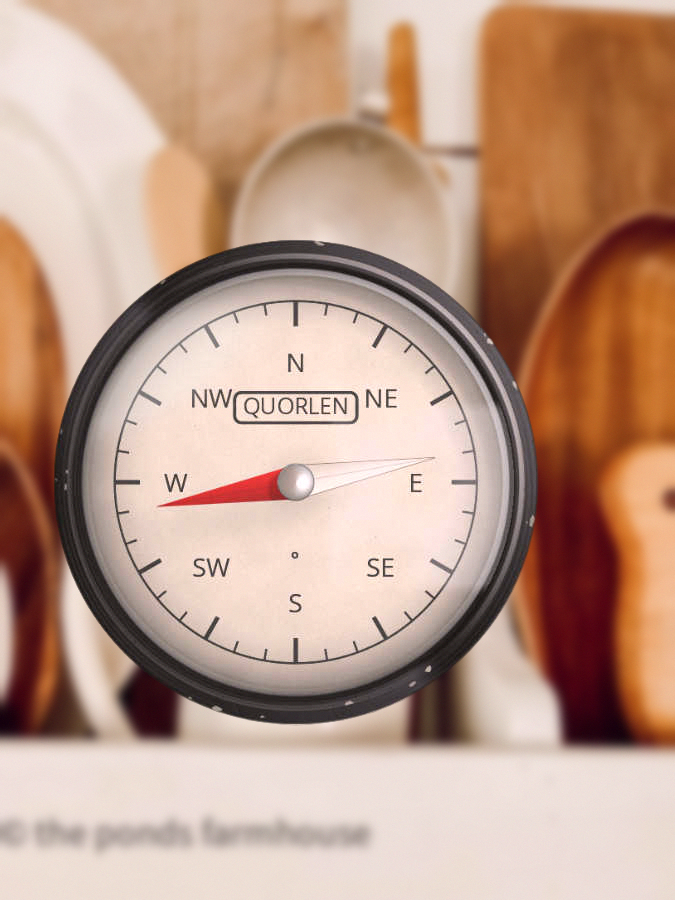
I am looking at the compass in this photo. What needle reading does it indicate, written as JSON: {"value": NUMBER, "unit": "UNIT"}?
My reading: {"value": 260, "unit": "°"}
